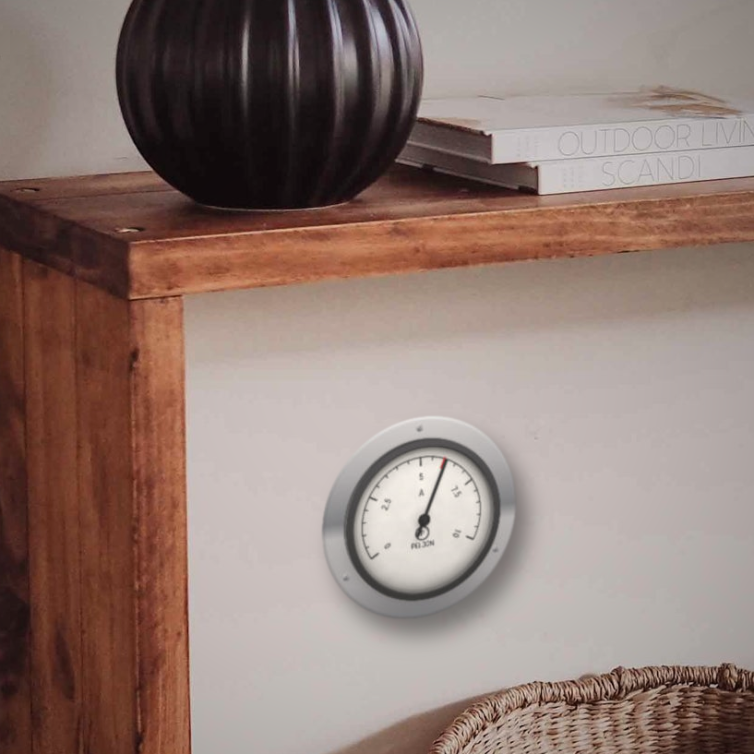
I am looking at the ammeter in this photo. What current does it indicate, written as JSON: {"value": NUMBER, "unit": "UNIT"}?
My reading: {"value": 6, "unit": "A"}
